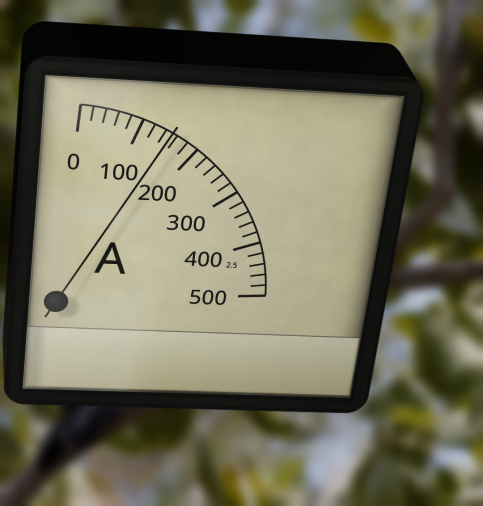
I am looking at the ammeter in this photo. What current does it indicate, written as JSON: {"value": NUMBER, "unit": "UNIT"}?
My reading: {"value": 150, "unit": "A"}
